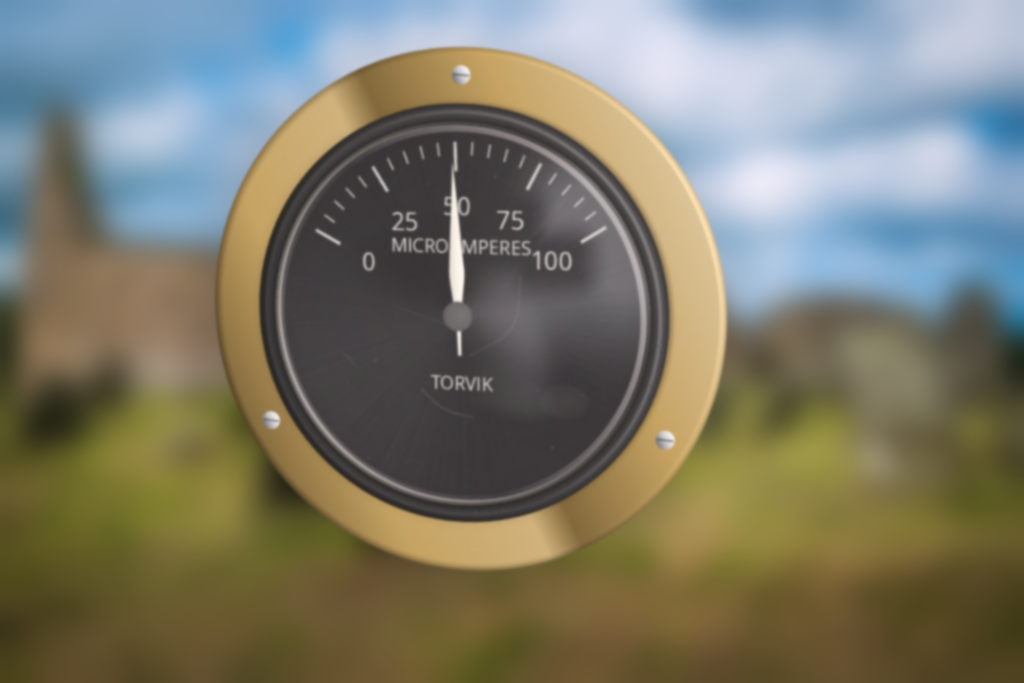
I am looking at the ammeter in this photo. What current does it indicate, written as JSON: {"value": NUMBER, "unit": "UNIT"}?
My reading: {"value": 50, "unit": "µA"}
